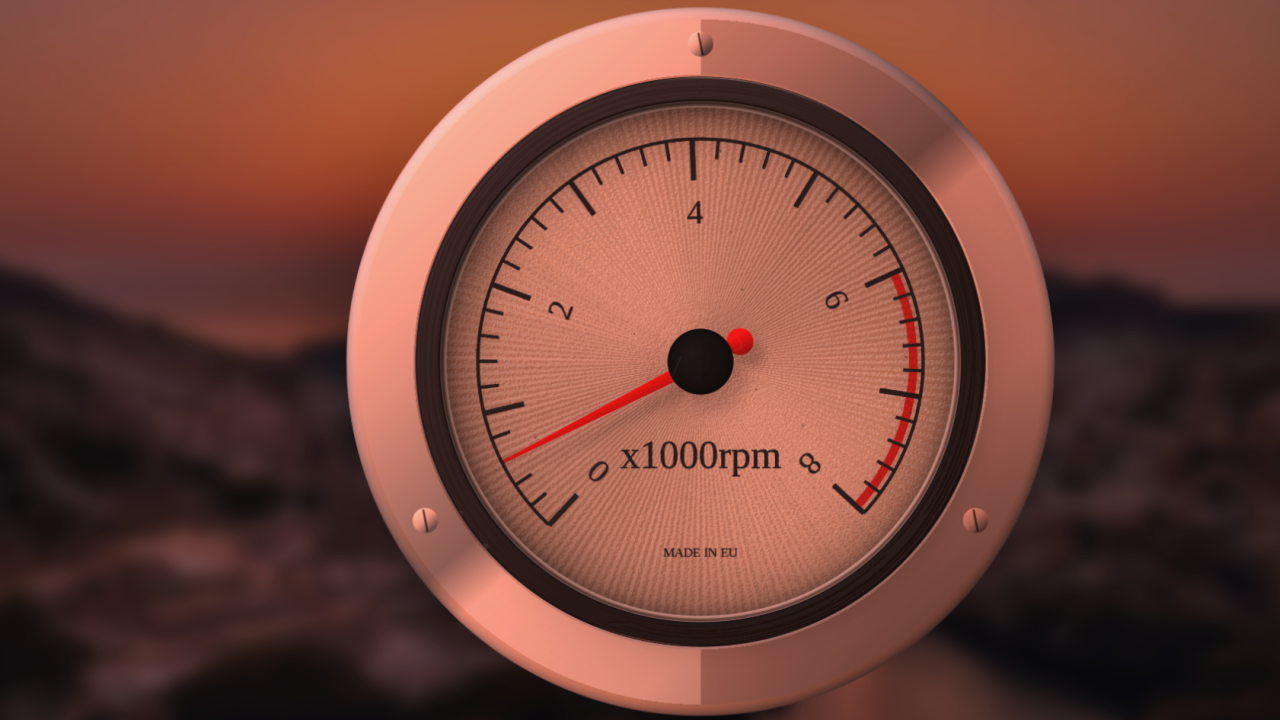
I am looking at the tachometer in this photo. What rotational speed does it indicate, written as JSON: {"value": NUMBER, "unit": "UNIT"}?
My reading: {"value": 600, "unit": "rpm"}
